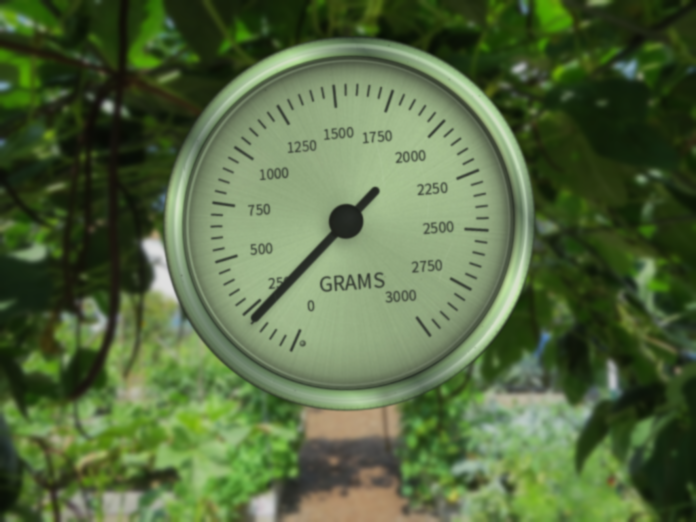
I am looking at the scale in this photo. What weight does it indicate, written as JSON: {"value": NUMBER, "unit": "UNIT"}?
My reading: {"value": 200, "unit": "g"}
